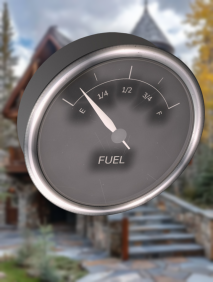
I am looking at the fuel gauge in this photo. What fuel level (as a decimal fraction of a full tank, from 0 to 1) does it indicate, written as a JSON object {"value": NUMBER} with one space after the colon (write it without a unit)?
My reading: {"value": 0.125}
